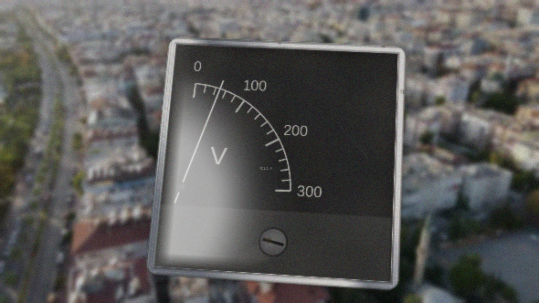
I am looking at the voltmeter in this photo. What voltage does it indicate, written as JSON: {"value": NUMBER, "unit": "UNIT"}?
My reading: {"value": 50, "unit": "V"}
